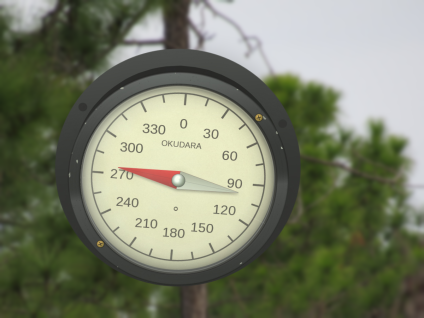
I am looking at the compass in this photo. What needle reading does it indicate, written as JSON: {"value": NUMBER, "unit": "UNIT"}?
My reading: {"value": 277.5, "unit": "°"}
